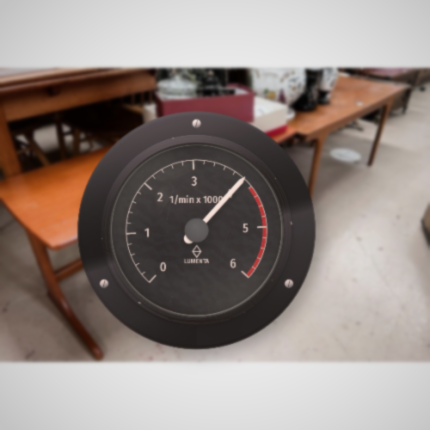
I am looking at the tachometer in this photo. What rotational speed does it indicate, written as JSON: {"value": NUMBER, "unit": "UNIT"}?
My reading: {"value": 4000, "unit": "rpm"}
